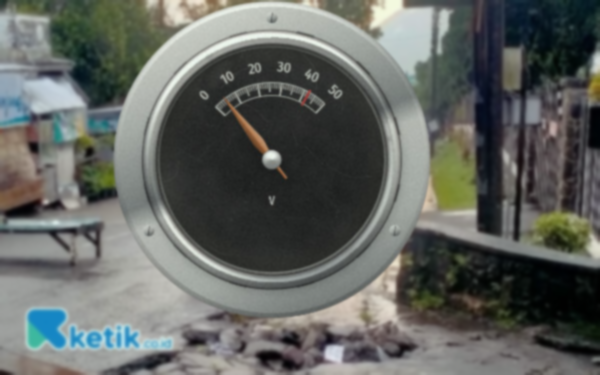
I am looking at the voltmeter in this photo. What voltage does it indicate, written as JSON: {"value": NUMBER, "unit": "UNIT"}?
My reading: {"value": 5, "unit": "V"}
